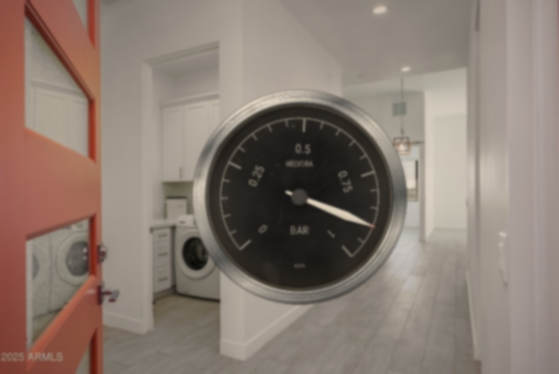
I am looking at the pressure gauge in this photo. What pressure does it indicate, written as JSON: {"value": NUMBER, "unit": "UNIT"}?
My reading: {"value": 0.9, "unit": "bar"}
